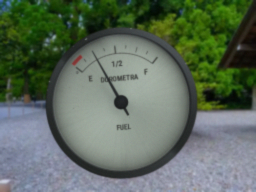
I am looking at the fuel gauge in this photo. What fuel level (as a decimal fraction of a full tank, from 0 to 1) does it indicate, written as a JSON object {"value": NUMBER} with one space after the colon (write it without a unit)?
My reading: {"value": 0.25}
